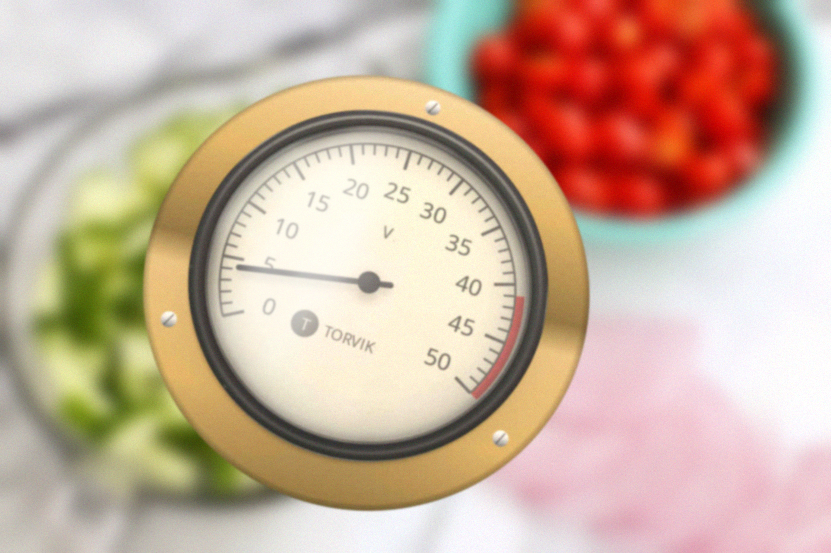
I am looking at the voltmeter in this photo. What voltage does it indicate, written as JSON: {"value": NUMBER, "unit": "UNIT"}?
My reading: {"value": 4, "unit": "V"}
